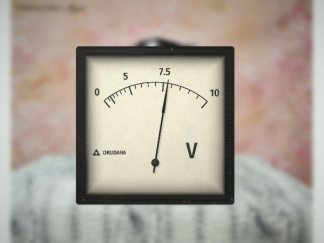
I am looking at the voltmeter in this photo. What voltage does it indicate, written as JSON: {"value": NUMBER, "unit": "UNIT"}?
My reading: {"value": 7.75, "unit": "V"}
